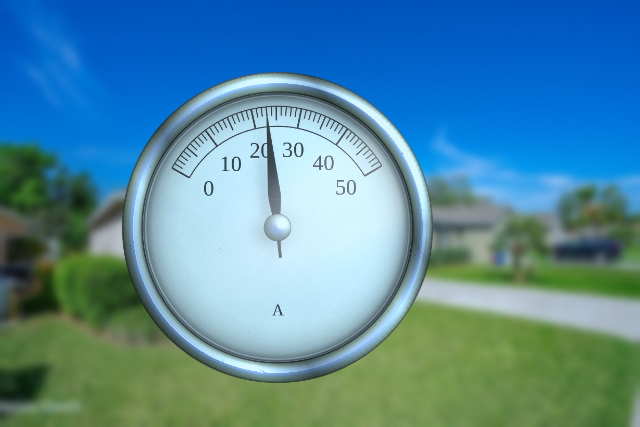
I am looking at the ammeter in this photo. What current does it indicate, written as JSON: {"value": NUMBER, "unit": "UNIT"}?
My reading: {"value": 23, "unit": "A"}
